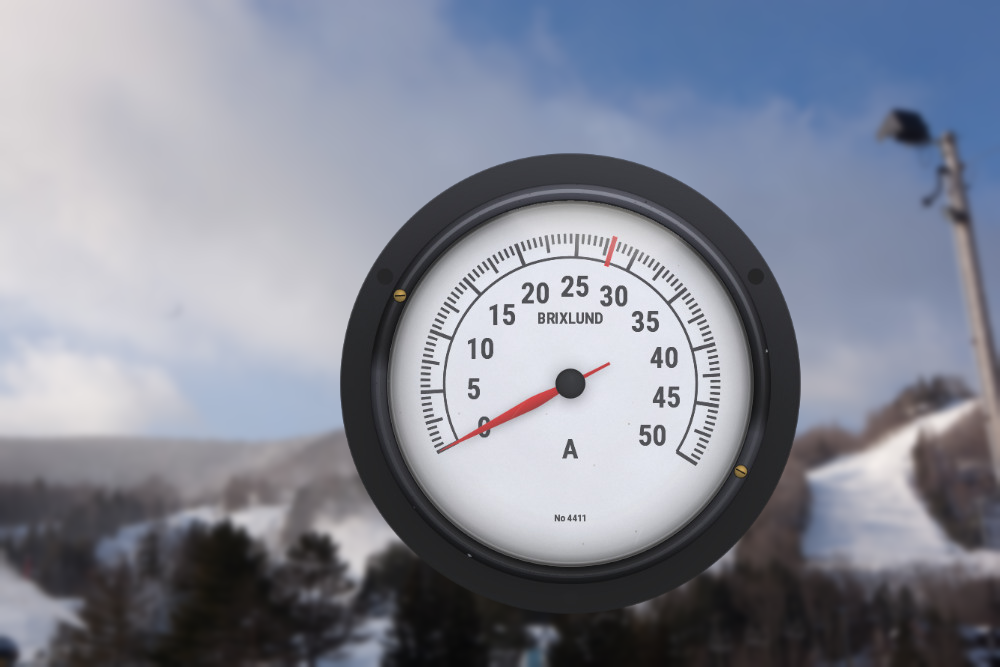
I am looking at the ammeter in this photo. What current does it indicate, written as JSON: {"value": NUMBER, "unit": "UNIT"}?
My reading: {"value": 0, "unit": "A"}
